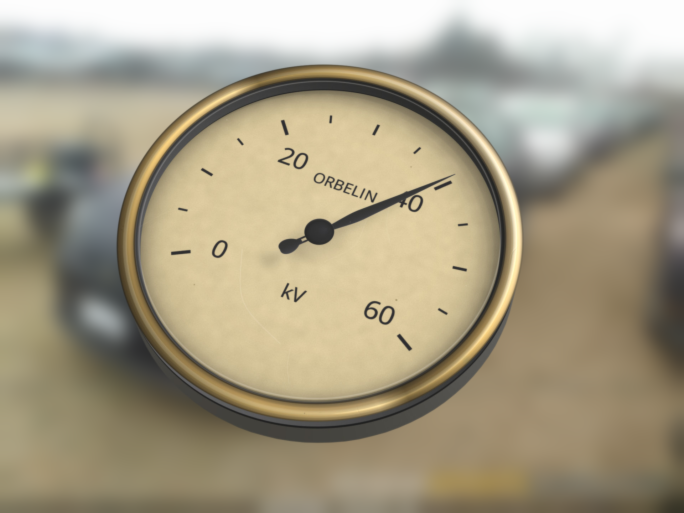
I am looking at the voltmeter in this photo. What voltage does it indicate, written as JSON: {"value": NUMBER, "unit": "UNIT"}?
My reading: {"value": 40, "unit": "kV"}
